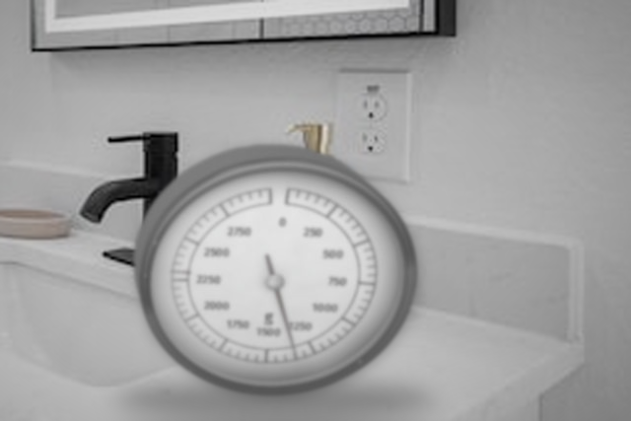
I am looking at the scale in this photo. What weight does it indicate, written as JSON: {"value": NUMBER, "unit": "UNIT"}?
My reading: {"value": 1350, "unit": "g"}
